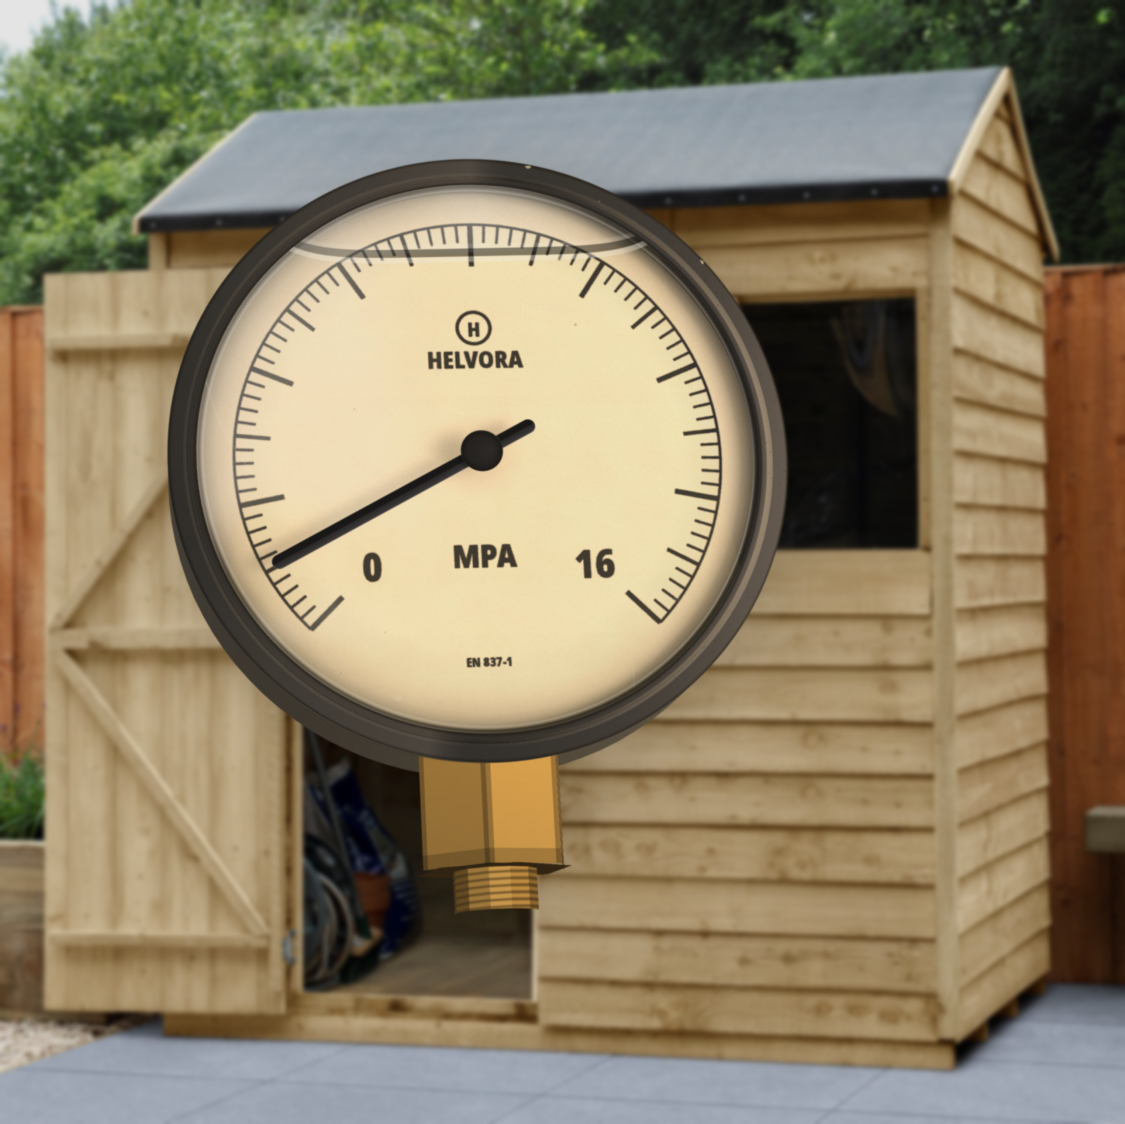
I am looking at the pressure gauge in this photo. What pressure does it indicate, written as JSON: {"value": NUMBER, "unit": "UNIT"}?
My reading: {"value": 1, "unit": "MPa"}
